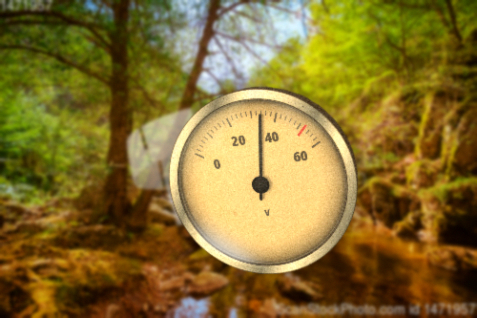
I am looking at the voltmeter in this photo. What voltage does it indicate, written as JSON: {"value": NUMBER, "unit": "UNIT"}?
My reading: {"value": 34, "unit": "V"}
